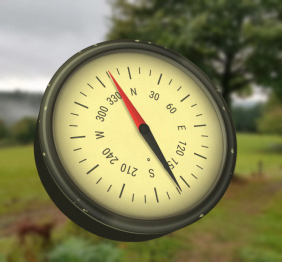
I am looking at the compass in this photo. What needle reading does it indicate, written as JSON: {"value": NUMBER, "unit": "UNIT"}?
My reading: {"value": 340, "unit": "°"}
